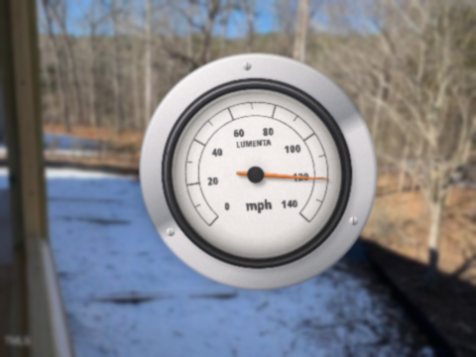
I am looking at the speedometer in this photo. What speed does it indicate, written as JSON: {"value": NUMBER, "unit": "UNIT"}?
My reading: {"value": 120, "unit": "mph"}
